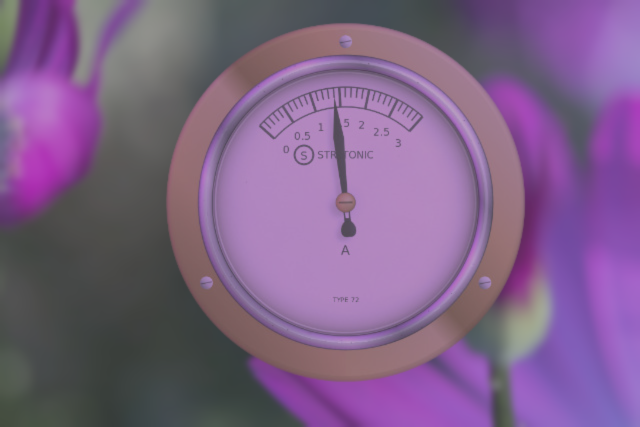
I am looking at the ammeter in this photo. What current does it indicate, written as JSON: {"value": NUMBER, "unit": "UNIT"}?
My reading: {"value": 1.4, "unit": "A"}
